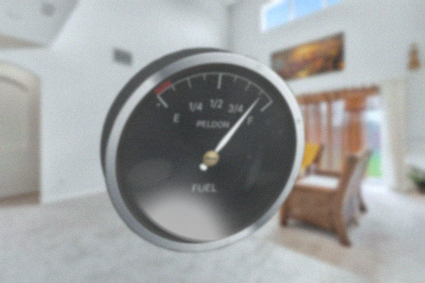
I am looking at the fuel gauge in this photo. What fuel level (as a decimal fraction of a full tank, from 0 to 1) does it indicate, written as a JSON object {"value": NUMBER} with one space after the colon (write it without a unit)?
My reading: {"value": 0.875}
